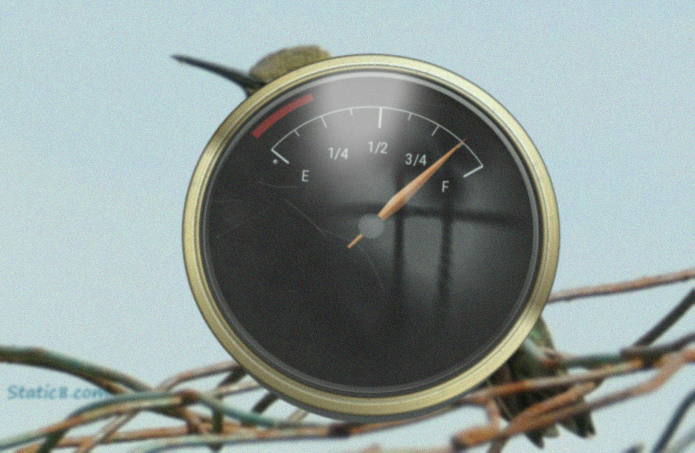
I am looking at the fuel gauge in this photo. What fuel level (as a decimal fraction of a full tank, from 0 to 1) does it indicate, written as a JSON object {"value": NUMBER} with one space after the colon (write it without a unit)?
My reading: {"value": 0.875}
